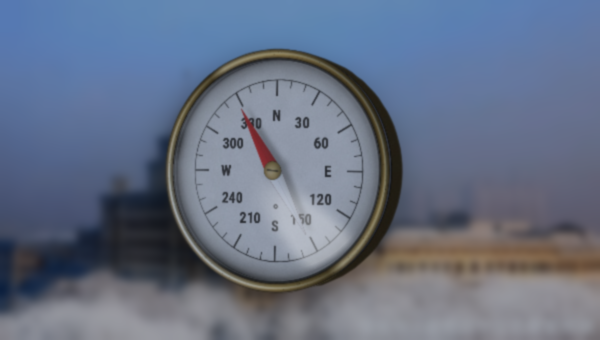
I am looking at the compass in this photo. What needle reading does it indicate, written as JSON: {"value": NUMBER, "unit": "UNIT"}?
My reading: {"value": 330, "unit": "°"}
